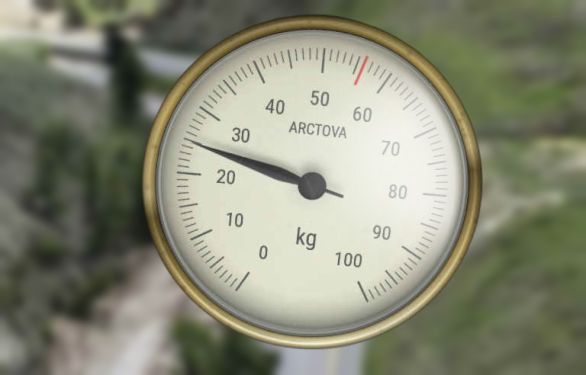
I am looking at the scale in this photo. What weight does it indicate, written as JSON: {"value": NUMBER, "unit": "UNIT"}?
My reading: {"value": 25, "unit": "kg"}
